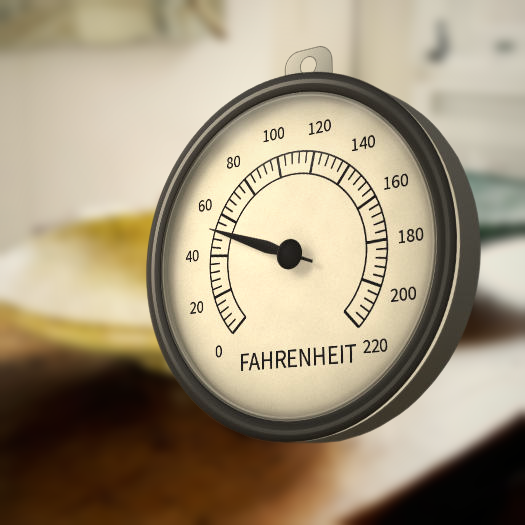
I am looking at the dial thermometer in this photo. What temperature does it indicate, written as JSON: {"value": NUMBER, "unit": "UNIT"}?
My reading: {"value": 52, "unit": "°F"}
